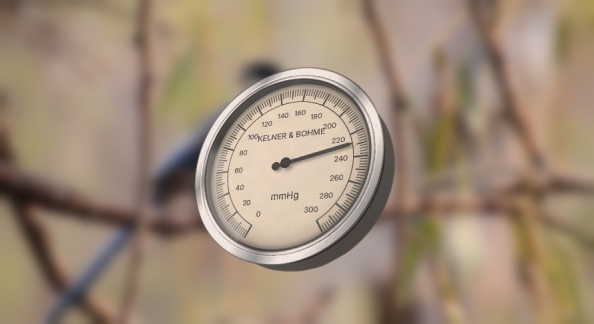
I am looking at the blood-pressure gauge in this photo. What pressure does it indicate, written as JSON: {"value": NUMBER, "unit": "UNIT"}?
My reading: {"value": 230, "unit": "mmHg"}
